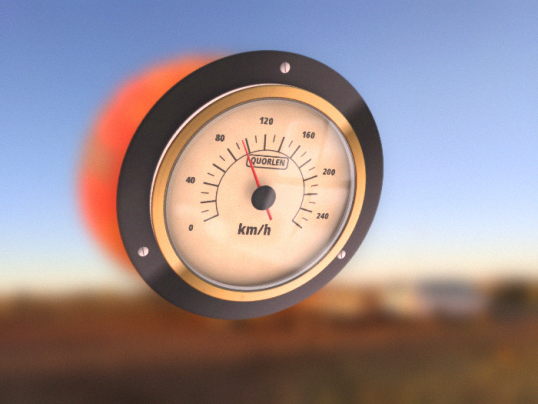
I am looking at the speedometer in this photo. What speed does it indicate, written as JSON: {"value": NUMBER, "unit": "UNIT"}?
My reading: {"value": 95, "unit": "km/h"}
